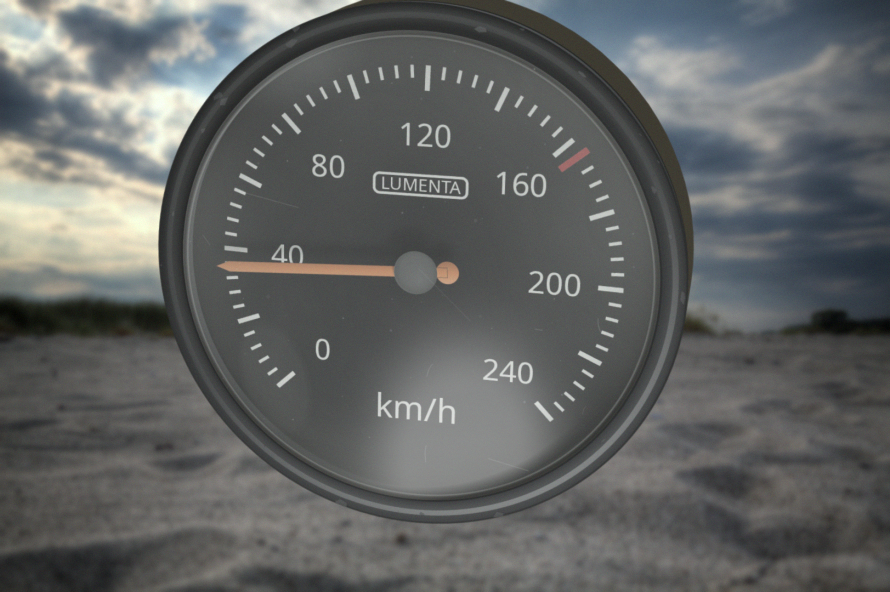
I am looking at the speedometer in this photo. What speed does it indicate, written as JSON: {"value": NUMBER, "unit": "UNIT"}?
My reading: {"value": 36, "unit": "km/h"}
